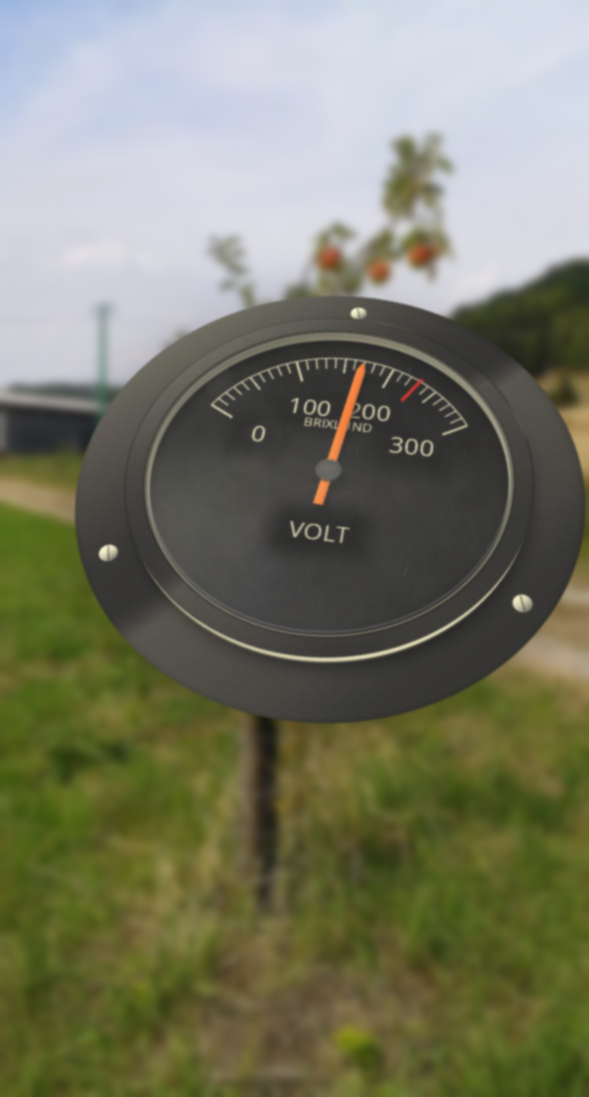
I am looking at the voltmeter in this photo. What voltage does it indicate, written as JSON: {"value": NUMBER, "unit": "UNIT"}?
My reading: {"value": 170, "unit": "V"}
